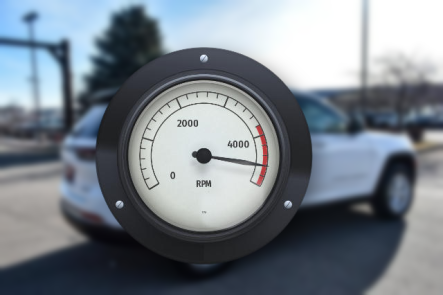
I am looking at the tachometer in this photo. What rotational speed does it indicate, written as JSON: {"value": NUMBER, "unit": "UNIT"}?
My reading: {"value": 4600, "unit": "rpm"}
